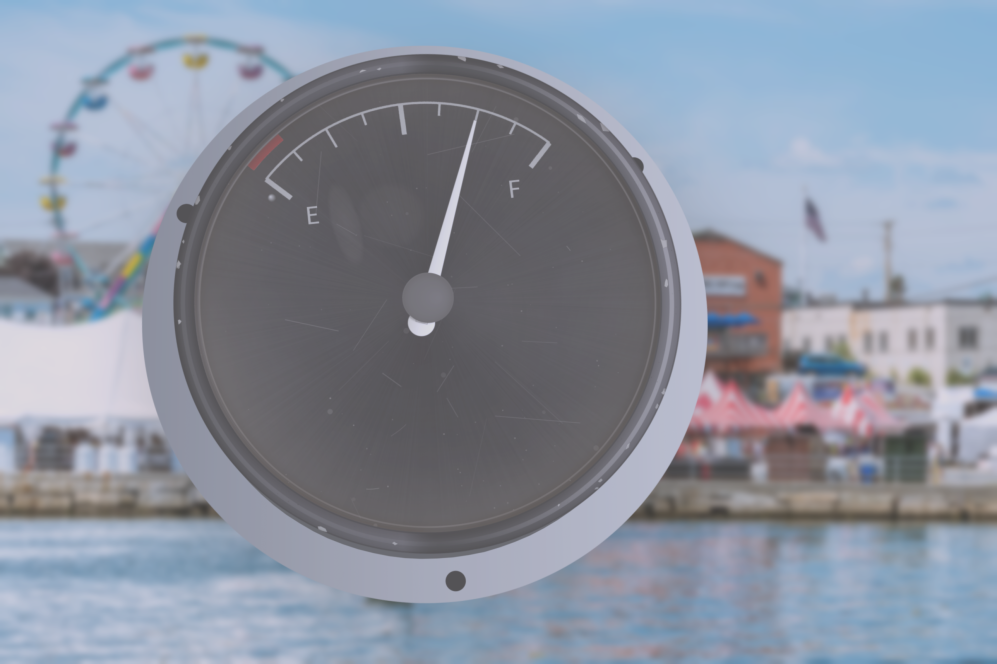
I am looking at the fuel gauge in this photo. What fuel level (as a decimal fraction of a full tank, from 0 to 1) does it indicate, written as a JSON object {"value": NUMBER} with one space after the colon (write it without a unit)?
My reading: {"value": 0.75}
